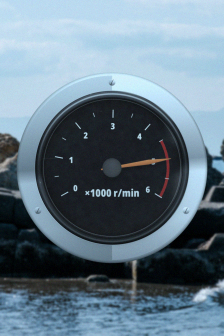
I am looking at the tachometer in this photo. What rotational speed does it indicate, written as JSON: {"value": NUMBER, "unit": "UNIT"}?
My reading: {"value": 5000, "unit": "rpm"}
